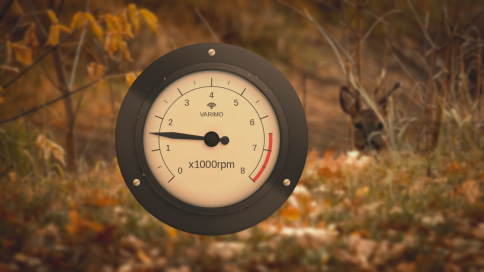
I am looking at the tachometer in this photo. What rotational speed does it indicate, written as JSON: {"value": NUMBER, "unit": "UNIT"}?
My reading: {"value": 1500, "unit": "rpm"}
